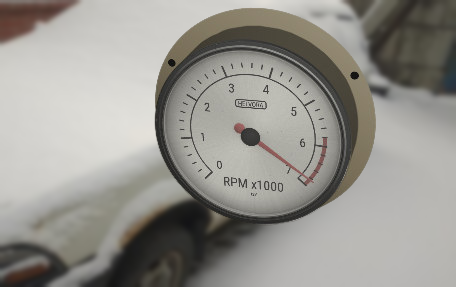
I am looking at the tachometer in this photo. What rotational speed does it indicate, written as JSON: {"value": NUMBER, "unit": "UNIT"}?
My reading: {"value": 6800, "unit": "rpm"}
